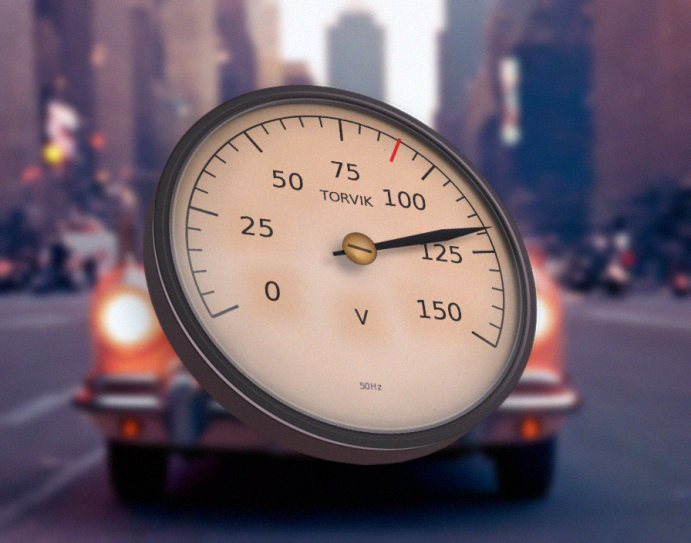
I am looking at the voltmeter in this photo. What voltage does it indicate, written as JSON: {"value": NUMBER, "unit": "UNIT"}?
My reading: {"value": 120, "unit": "V"}
